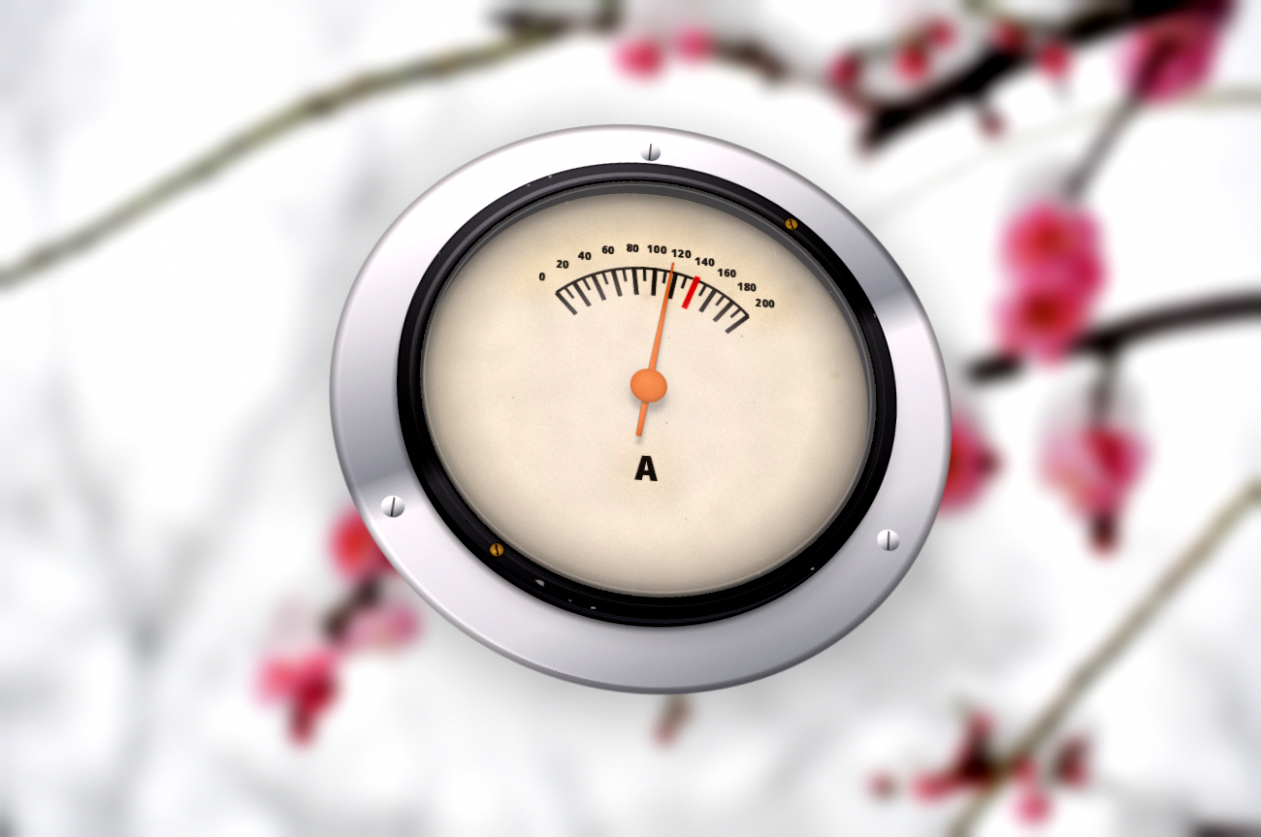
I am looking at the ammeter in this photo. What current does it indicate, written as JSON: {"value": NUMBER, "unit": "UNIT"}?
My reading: {"value": 115, "unit": "A"}
